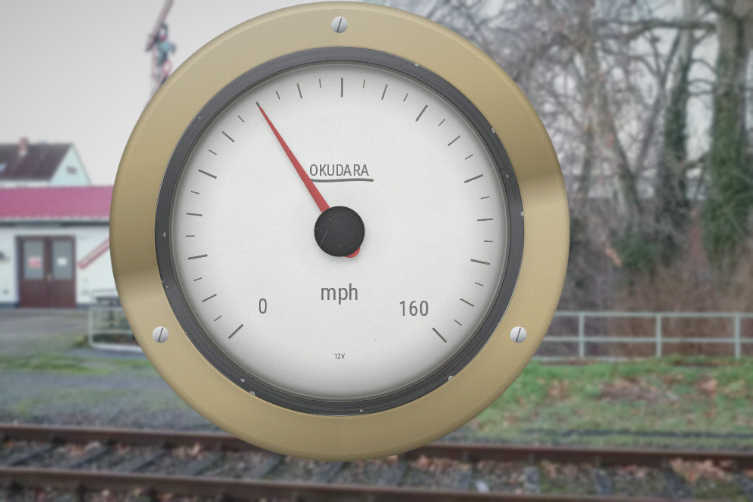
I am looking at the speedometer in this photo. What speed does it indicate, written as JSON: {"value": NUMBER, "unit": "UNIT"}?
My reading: {"value": 60, "unit": "mph"}
